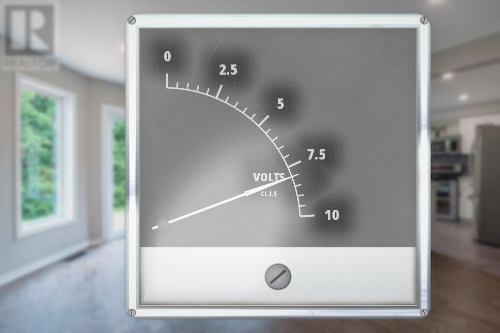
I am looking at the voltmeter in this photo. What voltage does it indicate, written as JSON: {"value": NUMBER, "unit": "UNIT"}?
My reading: {"value": 8, "unit": "V"}
